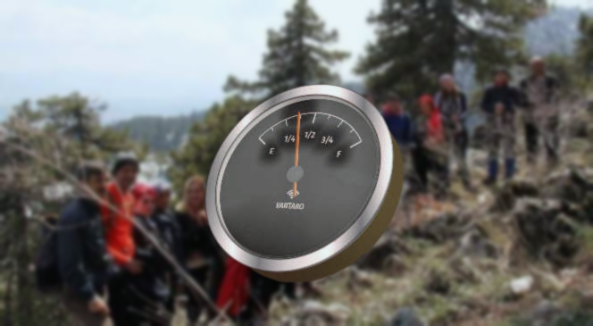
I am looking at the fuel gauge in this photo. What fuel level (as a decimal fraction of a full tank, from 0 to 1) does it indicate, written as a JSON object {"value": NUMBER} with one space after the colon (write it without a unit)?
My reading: {"value": 0.375}
